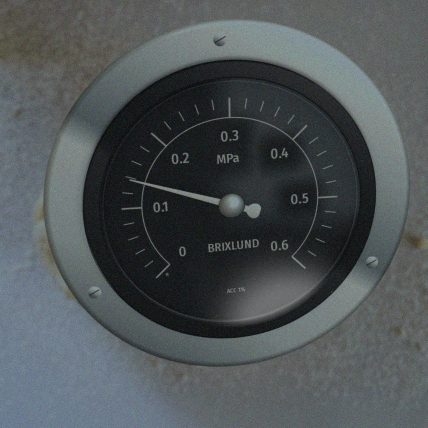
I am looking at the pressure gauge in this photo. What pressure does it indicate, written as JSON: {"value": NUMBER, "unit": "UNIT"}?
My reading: {"value": 0.14, "unit": "MPa"}
